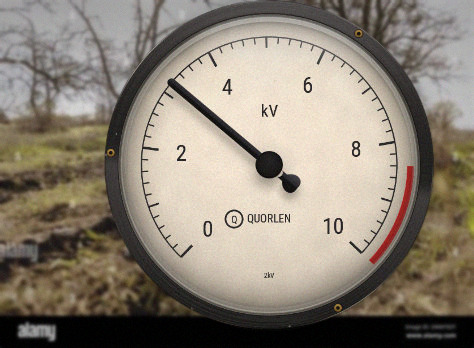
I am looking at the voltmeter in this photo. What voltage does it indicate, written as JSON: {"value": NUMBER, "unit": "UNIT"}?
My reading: {"value": 3.2, "unit": "kV"}
